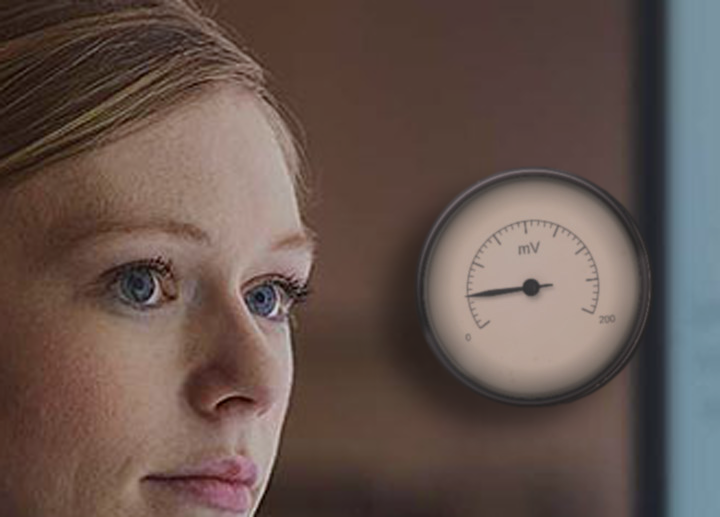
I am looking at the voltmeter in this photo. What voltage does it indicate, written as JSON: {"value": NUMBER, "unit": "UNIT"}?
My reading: {"value": 25, "unit": "mV"}
